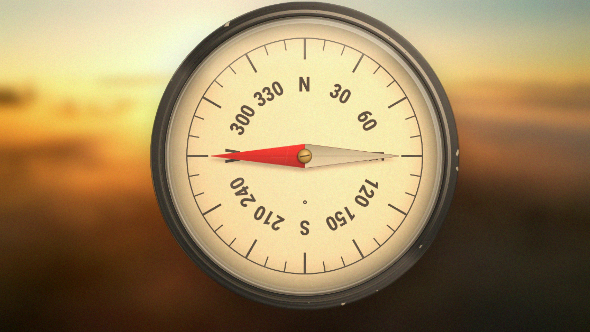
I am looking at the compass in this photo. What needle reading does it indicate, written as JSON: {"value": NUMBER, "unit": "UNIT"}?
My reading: {"value": 270, "unit": "°"}
